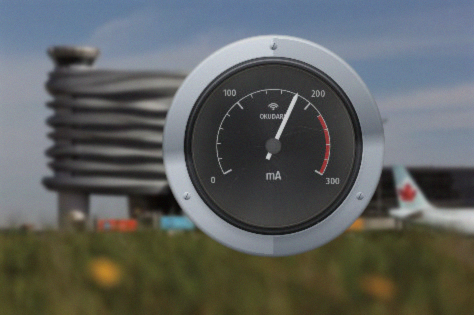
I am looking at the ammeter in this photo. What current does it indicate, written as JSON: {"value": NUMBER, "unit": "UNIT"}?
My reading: {"value": 180, "unit": "mA"}
